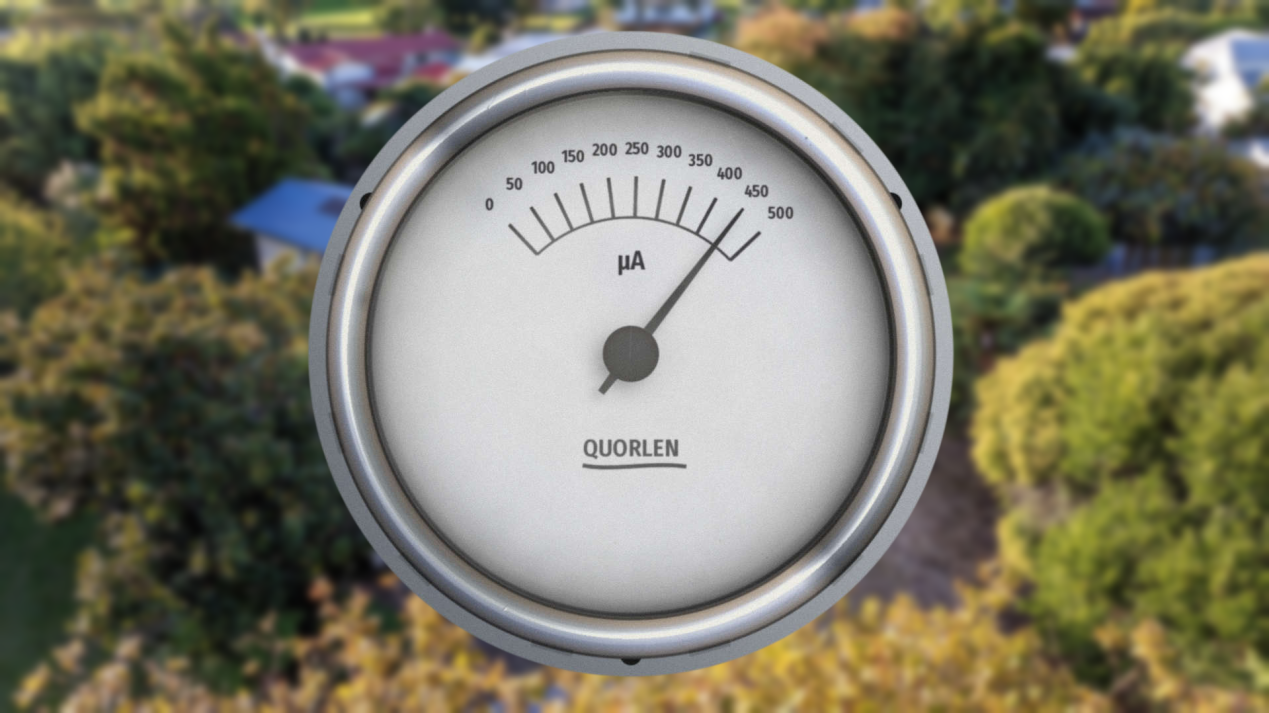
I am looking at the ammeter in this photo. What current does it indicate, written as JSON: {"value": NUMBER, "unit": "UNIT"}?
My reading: {"value": 450, "unit": "µA"}
